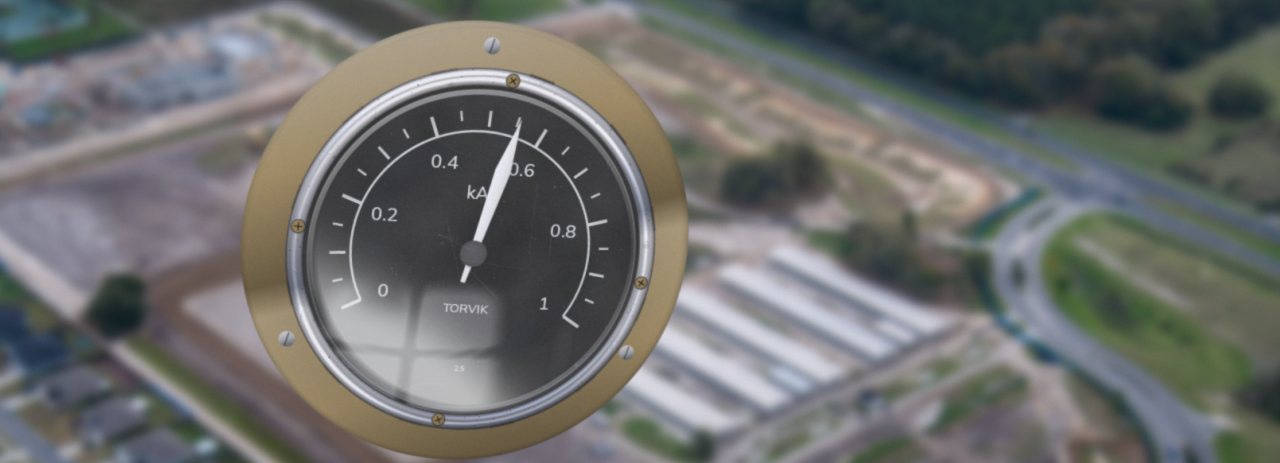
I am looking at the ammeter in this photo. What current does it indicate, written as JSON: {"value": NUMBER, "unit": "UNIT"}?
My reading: {"value": 0.55, "unit": "kA"}
